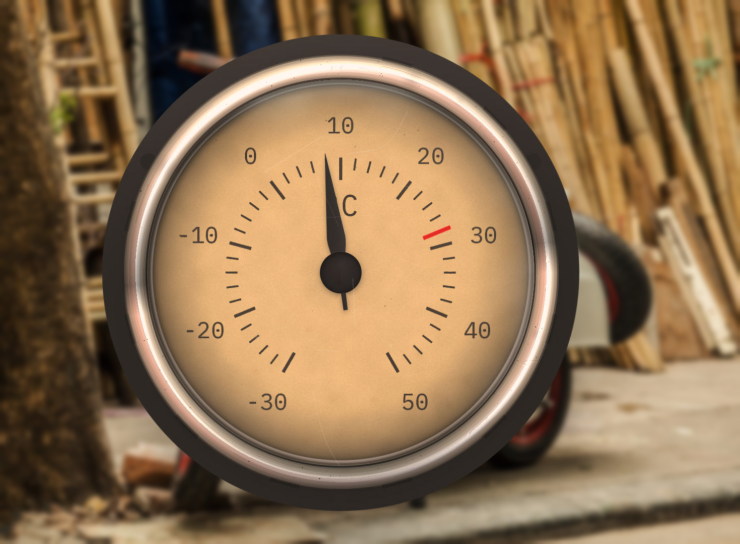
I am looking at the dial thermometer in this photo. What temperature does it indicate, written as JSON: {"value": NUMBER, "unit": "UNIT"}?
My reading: {"value": 8, "unit": "°C"}
